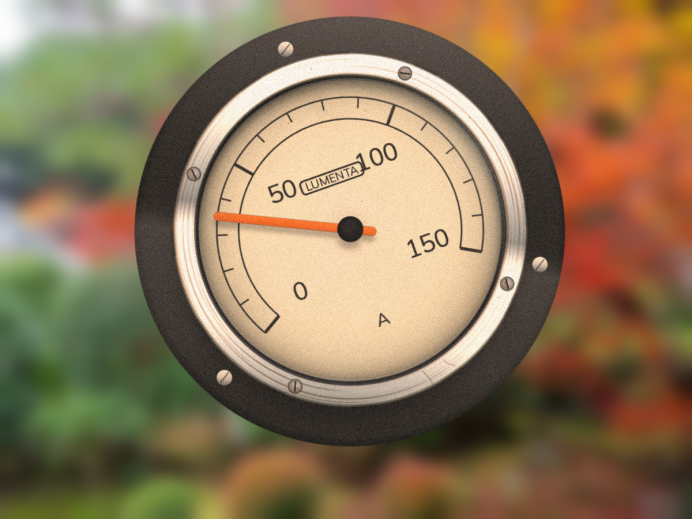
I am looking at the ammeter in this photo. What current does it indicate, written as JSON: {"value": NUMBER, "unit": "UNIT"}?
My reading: {"value": 35, "unit": "A"}
